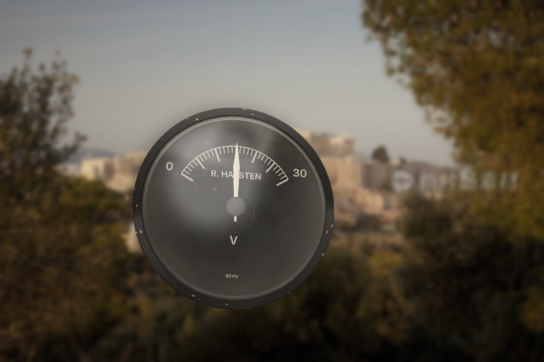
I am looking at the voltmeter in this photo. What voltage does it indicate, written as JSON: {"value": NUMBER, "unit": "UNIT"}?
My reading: {"value": 15, "unit": "V"}
